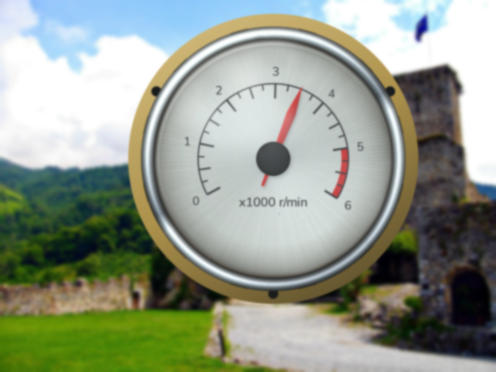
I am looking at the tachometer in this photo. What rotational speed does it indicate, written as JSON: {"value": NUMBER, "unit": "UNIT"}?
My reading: {"value": 3500, "unit": "rpm"}
